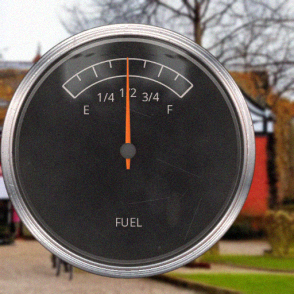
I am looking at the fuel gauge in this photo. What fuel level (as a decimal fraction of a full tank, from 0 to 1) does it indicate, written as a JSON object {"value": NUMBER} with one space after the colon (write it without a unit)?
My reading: {"value": 0.5}
